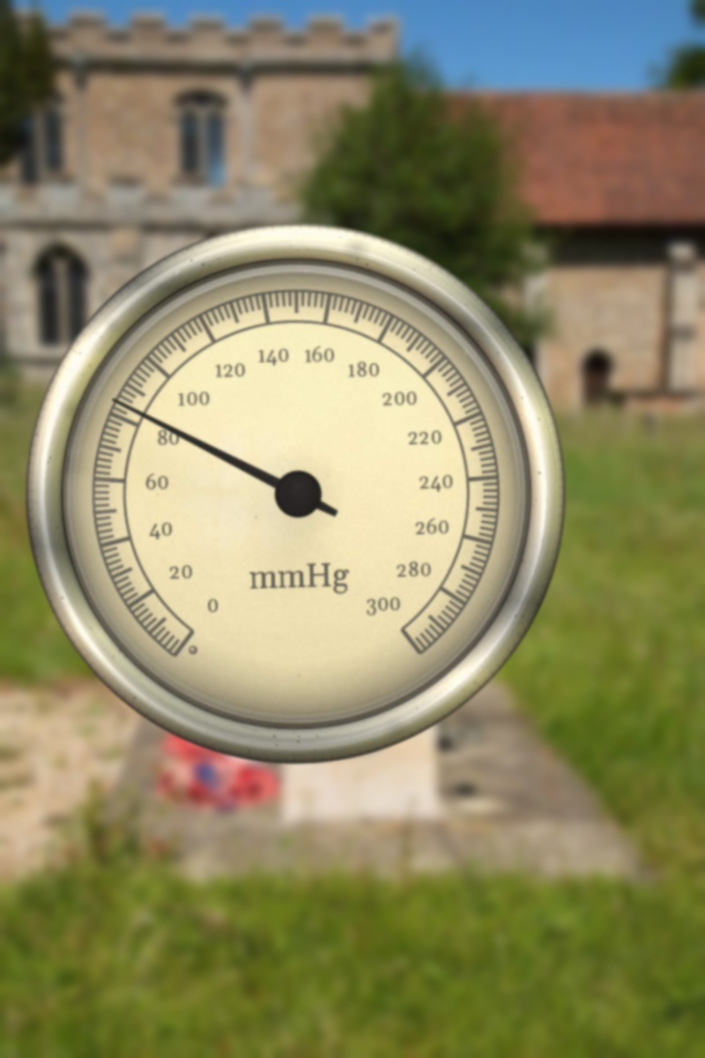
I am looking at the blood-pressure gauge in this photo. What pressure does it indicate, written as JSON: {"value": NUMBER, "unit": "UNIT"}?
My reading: {"value": 84, "unit": "mmHg"}
